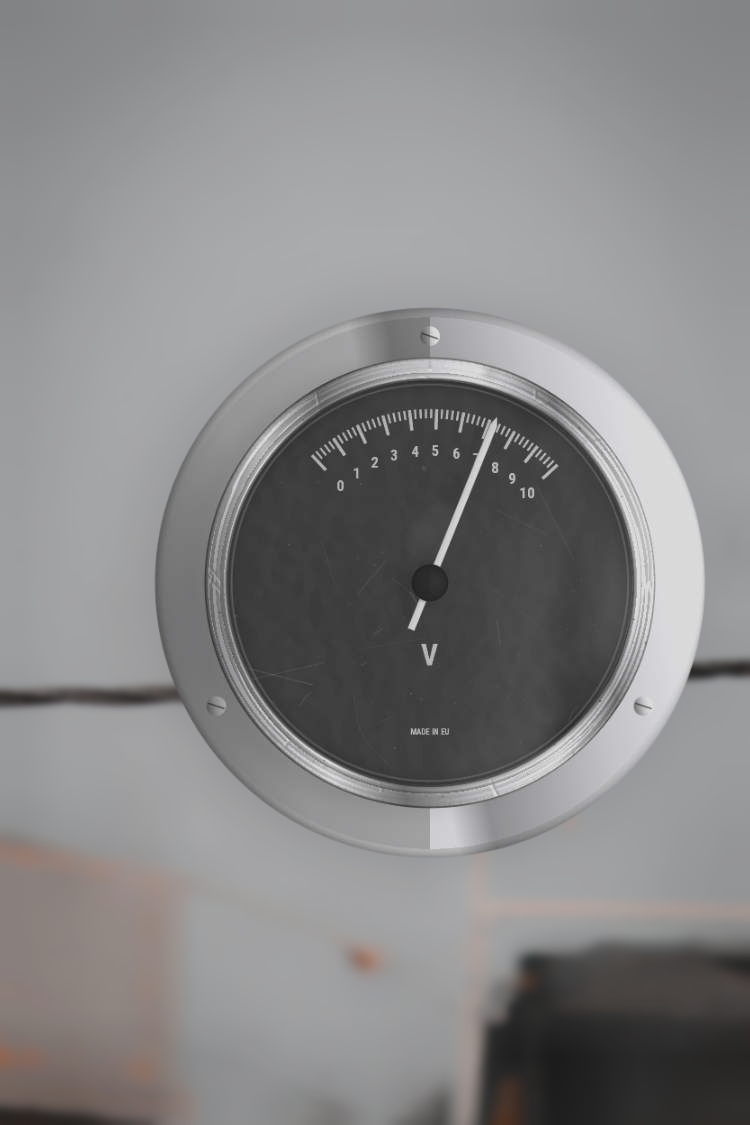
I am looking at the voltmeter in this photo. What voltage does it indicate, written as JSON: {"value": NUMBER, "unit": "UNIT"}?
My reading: {"value": 7.2, "unit": "V"}
